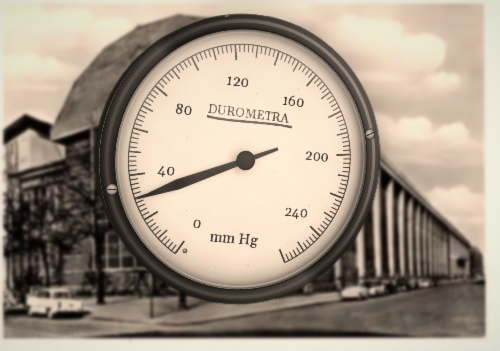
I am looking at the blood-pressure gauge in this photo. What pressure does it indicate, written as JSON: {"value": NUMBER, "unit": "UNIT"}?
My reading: {"value": 30, "unit": "mmHg"}
